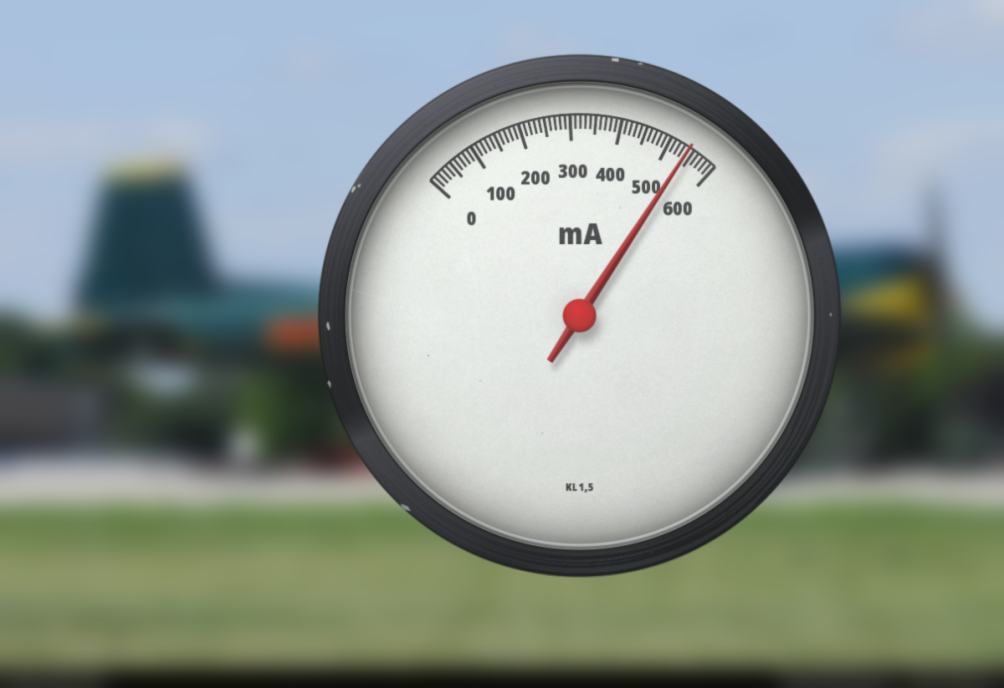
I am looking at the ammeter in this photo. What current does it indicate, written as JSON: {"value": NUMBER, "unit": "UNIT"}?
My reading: {"value": 540, "unit": "mA"}
